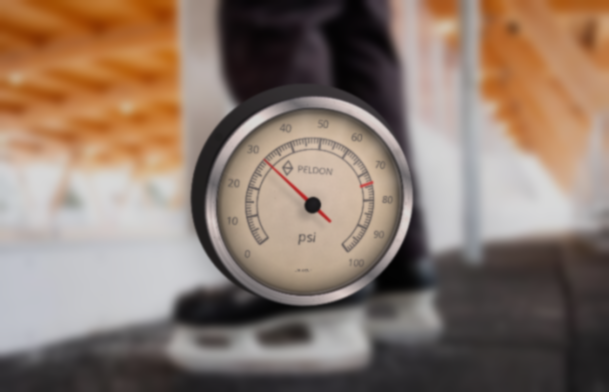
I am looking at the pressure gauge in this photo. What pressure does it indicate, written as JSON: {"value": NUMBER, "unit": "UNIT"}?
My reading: {"value": 30, "unit": "psi"}
